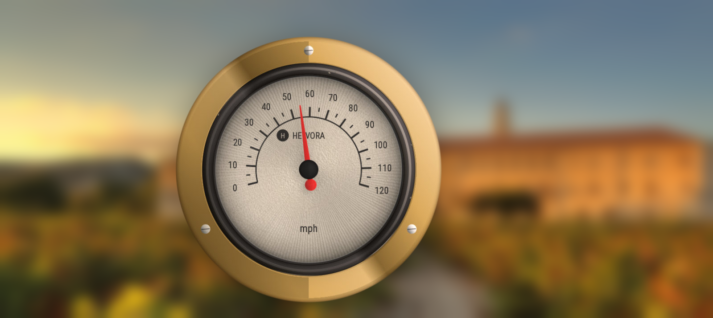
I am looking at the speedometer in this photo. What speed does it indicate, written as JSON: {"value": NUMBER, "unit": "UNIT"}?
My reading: {"value": 55, "unit": "mph"}
